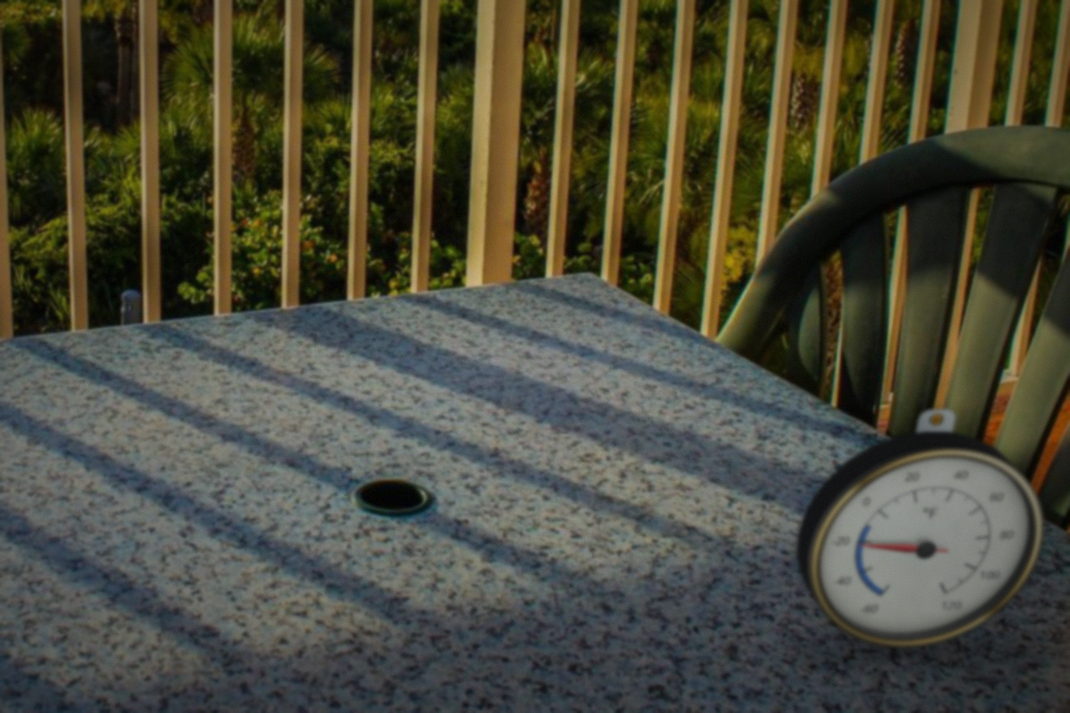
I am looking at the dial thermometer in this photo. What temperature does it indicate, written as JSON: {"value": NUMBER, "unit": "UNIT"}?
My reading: {"value": -20, "unit": "°F"}
